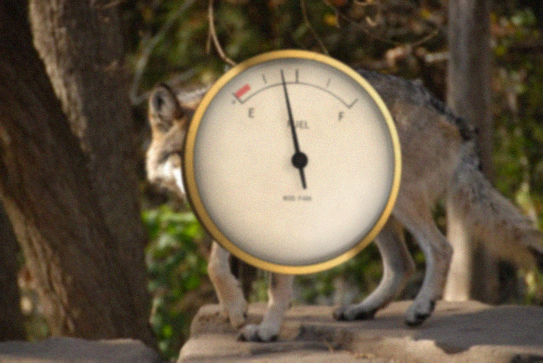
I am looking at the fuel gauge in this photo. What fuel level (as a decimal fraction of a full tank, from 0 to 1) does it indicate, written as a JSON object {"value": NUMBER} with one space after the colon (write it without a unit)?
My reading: {"value": 0.375}
